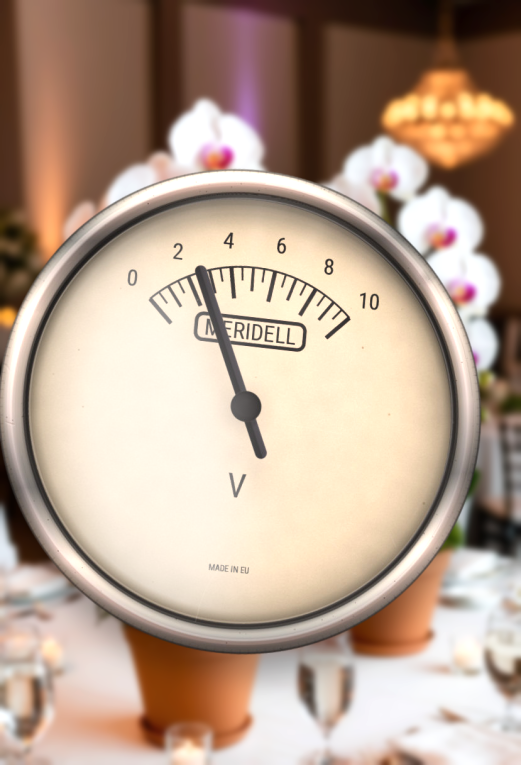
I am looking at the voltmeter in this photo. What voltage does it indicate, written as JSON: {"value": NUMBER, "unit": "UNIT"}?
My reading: {"value": 2.5, "unit": "V"}
